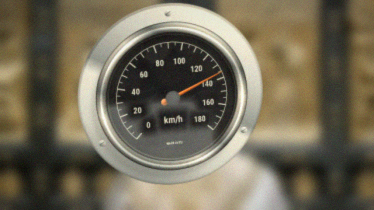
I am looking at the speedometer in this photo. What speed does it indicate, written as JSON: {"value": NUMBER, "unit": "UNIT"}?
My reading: {"value": 135, "unit": "km/h"}
